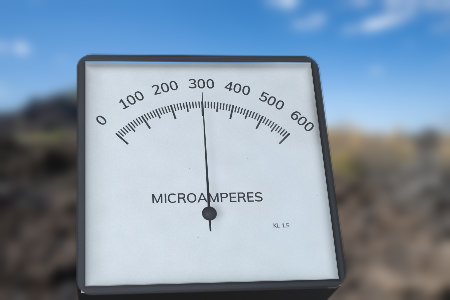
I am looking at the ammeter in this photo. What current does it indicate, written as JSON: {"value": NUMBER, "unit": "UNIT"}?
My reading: {"value": 300, "unit": "µA"}
